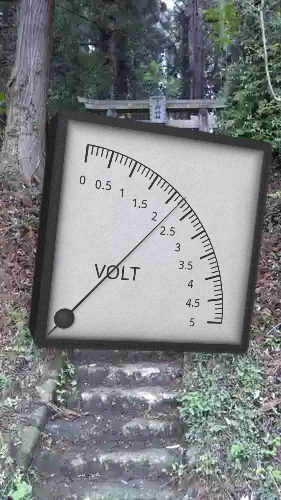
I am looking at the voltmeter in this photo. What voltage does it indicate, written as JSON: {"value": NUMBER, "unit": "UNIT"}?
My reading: {"value": 2.2, "unit": "V"}
